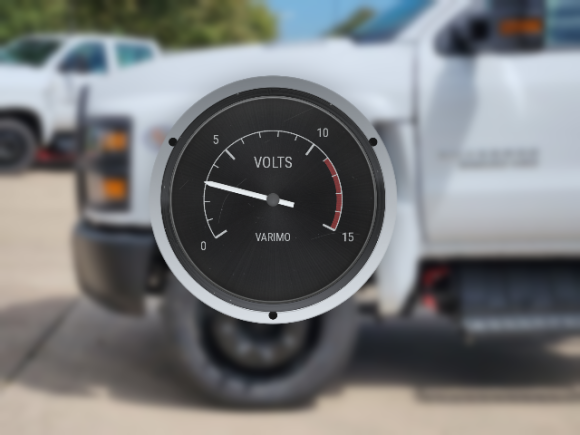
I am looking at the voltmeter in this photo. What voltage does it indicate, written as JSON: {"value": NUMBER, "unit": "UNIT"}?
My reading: {"value": 3, "unit": "V"}
